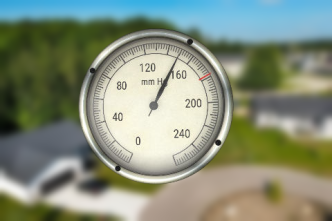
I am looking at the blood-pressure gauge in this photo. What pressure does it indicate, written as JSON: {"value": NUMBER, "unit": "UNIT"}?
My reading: {"value": 150, "unit": "mmHg"}
